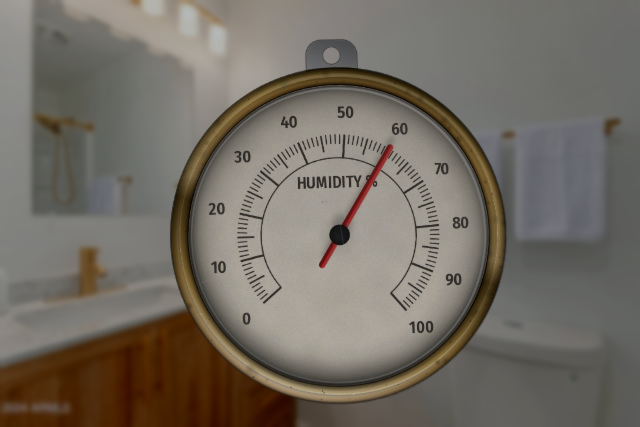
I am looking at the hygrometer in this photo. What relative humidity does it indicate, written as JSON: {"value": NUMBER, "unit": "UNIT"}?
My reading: {"value": 60, "unit": "%"}
